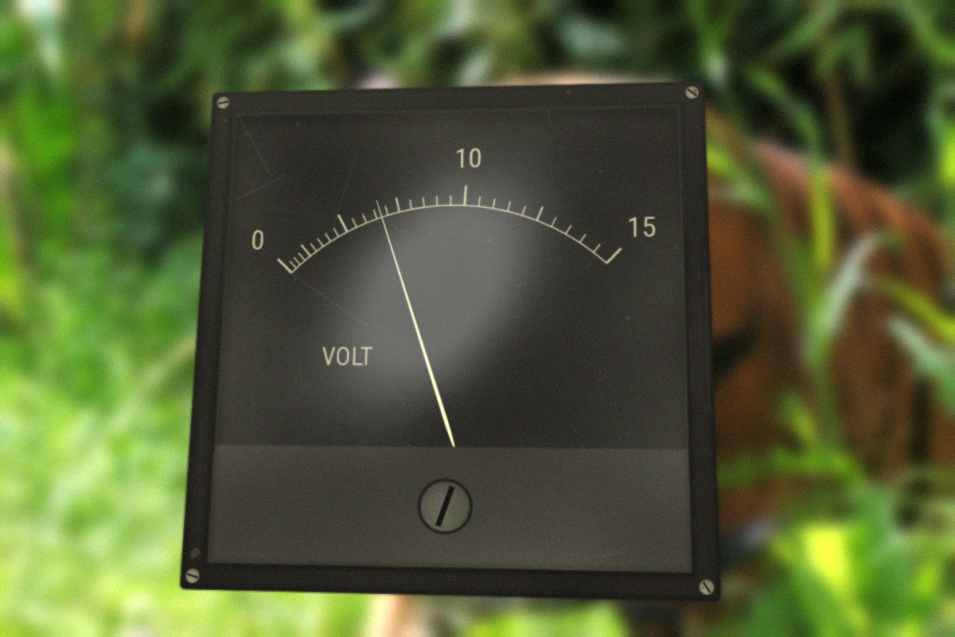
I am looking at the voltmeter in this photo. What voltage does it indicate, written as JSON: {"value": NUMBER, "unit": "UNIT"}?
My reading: {"value": 6.75, "unit": "V"}
